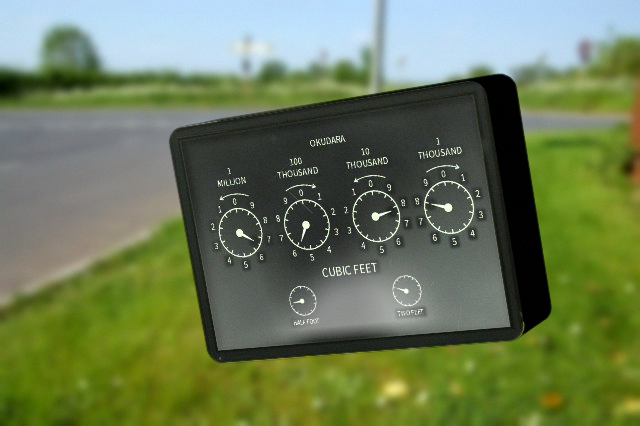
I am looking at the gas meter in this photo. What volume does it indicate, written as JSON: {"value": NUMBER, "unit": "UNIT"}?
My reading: {"value": 657800, "unit": "ft³"}
